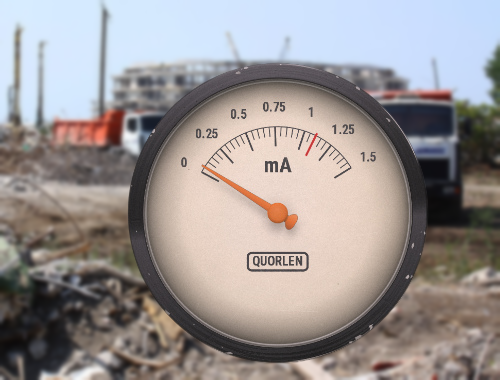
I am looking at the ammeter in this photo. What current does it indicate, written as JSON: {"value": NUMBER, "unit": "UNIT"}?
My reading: {"value": 0.05, "unit": "mA"}
